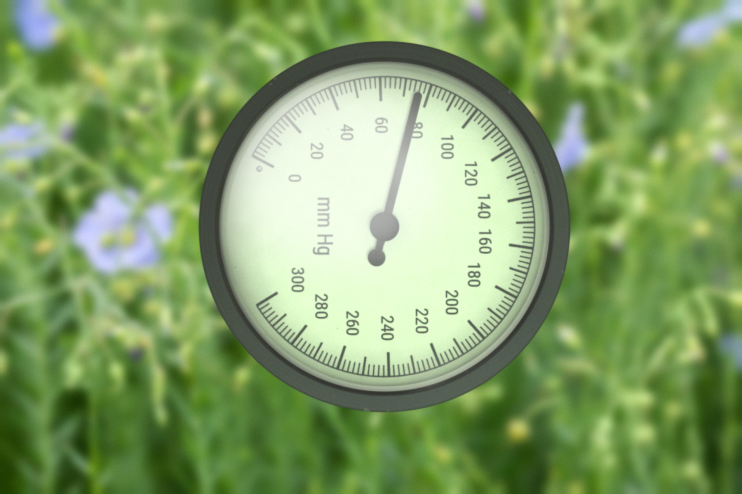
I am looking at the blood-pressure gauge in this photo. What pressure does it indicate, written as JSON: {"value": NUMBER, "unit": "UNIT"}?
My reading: {"value": 76, "unit": "mmHg"}
